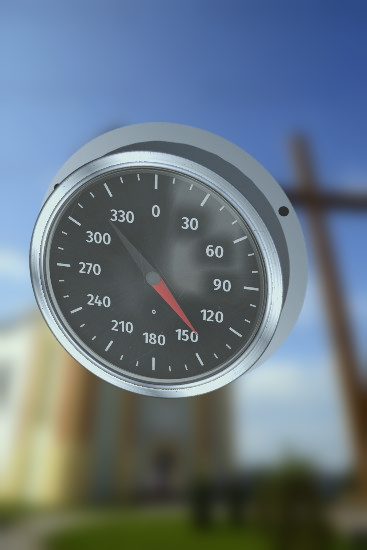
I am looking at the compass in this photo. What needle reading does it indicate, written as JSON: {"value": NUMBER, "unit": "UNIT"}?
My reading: {"value": 140, "unit": "°"}
